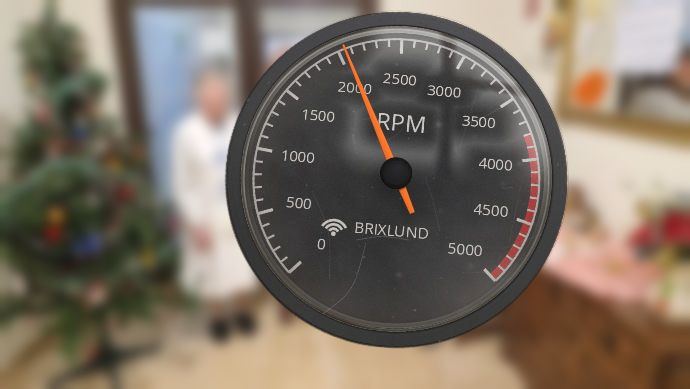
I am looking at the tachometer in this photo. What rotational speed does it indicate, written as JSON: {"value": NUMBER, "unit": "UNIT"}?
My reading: {"value": 2050, "unit": "rpm"}
